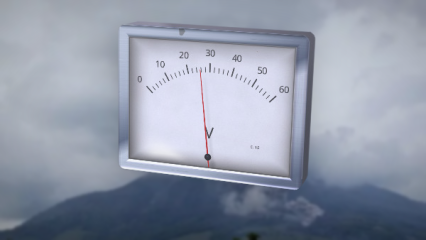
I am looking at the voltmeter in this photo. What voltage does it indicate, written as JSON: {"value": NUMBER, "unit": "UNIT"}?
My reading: {"value": 26, "unit": "V"}
